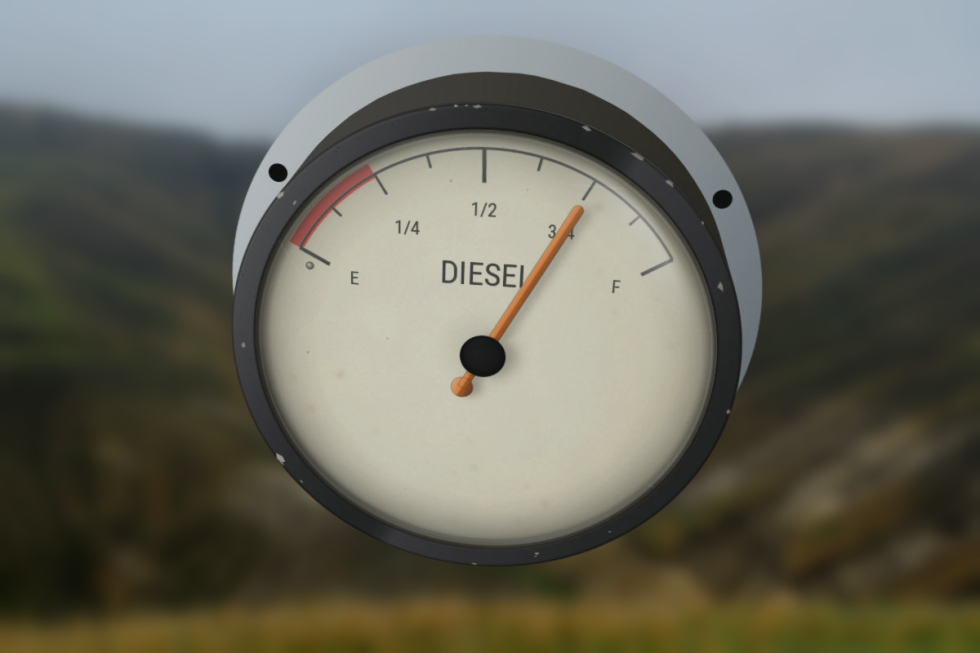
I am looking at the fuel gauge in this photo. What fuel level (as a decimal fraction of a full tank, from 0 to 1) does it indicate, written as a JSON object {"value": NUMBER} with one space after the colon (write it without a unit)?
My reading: {"value": 0.75}
